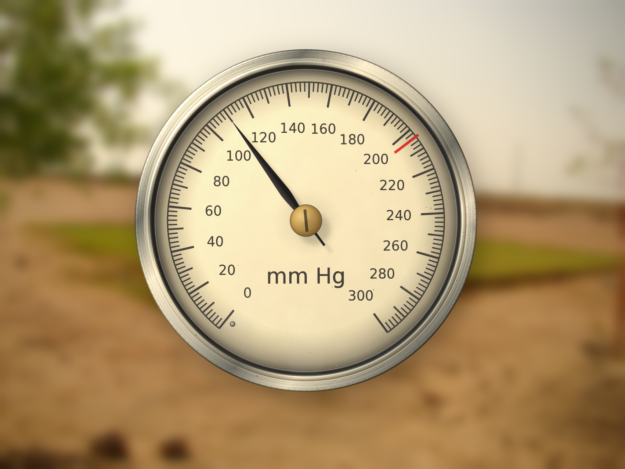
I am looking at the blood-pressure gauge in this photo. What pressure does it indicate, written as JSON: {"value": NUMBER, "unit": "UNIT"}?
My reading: {"value": 110, "unit": "mmHg"}
